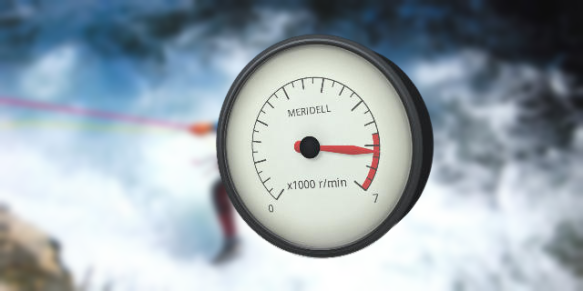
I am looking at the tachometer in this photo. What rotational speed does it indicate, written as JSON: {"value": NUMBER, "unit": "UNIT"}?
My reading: {"value": 6125, "unit": "rpm"}
